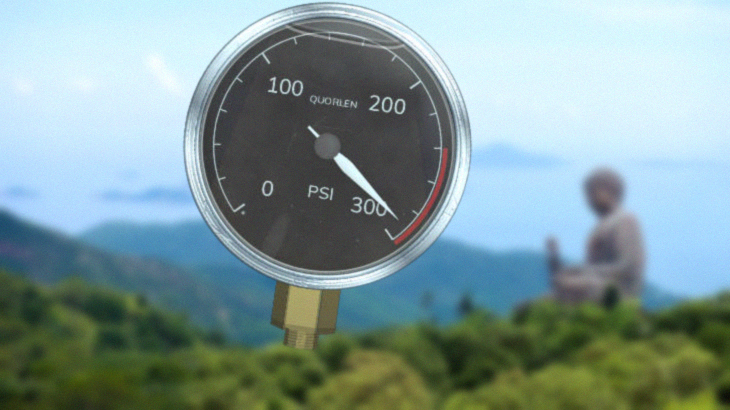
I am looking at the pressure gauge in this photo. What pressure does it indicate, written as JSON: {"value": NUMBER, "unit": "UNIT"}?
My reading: {"value": 290, "unit": "psi"}
